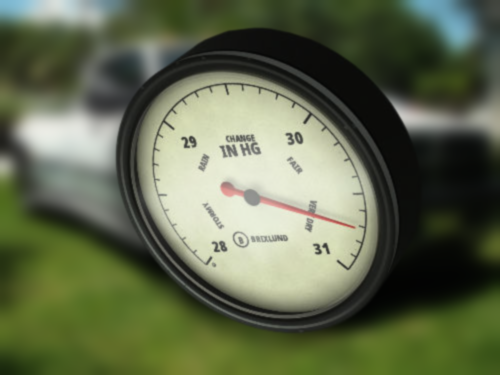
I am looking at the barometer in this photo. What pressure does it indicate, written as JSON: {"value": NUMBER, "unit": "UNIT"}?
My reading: {"value": 30.7, "unit": "inHg"}
